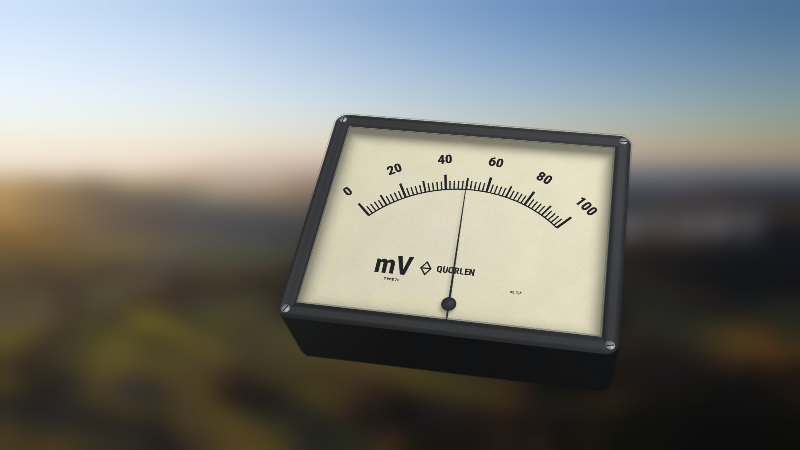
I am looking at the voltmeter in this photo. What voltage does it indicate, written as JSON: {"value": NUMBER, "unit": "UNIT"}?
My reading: {"value": 50, "unit": "mV"}
